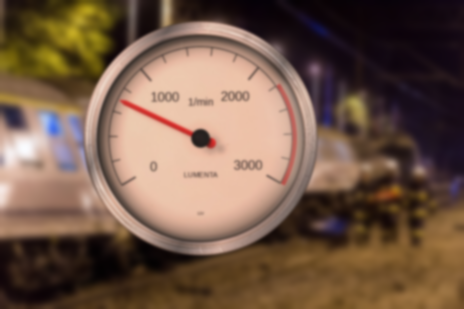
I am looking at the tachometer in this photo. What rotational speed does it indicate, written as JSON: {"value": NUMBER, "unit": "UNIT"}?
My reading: {"value": 700, "unit": "rpm"}
